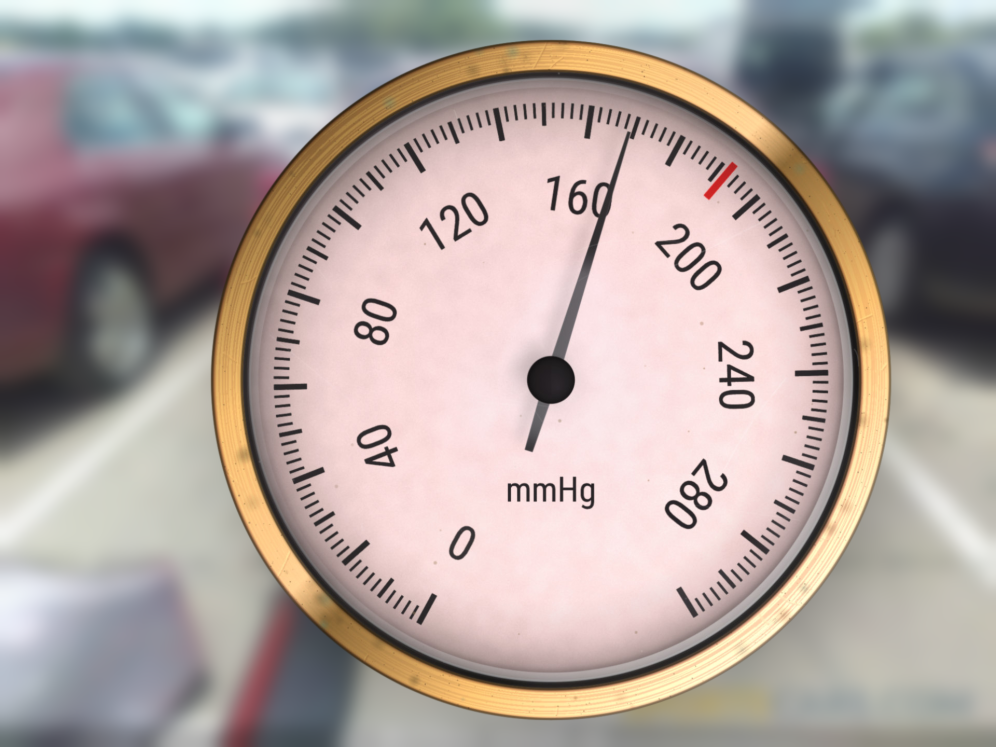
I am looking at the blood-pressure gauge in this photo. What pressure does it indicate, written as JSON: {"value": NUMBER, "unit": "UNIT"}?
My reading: {"value": 169, "unit": "mmHg"}
